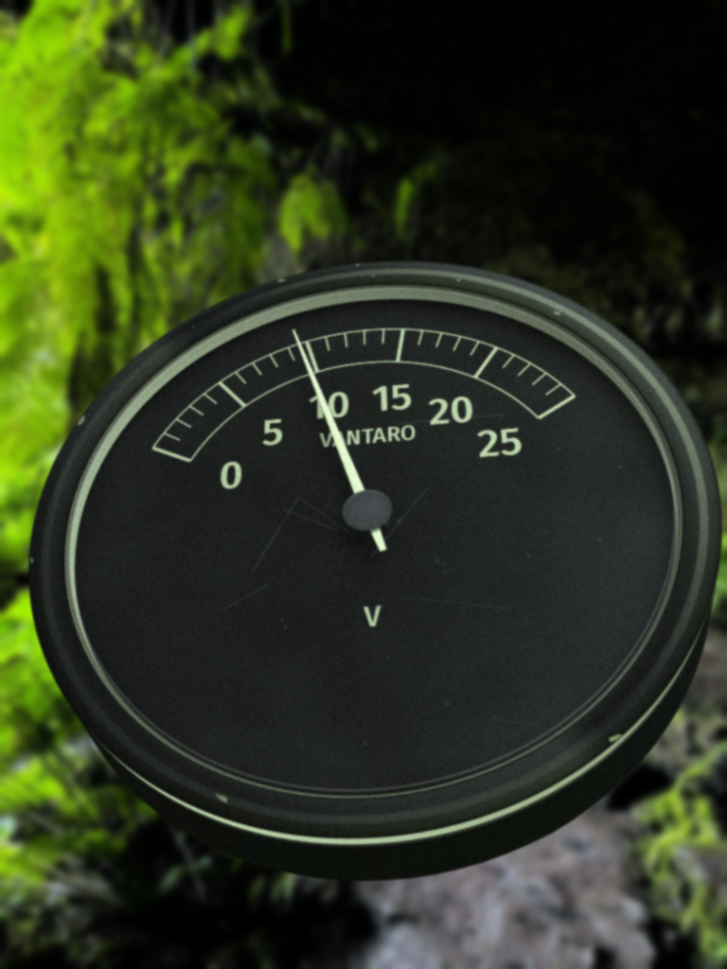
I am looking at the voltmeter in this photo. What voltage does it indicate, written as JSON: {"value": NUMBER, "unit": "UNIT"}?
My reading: {"value": 9.5, "unit": "V"}
